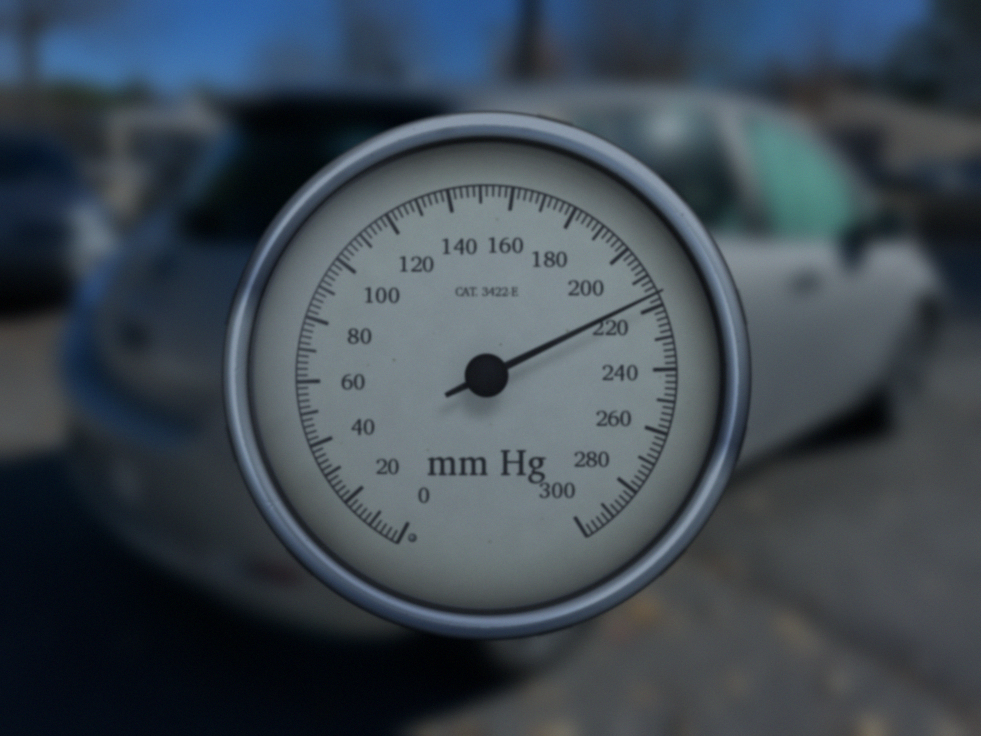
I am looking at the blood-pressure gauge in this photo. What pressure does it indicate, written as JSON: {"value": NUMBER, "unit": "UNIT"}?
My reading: {"value": 216, "unit": "mmHg"}
